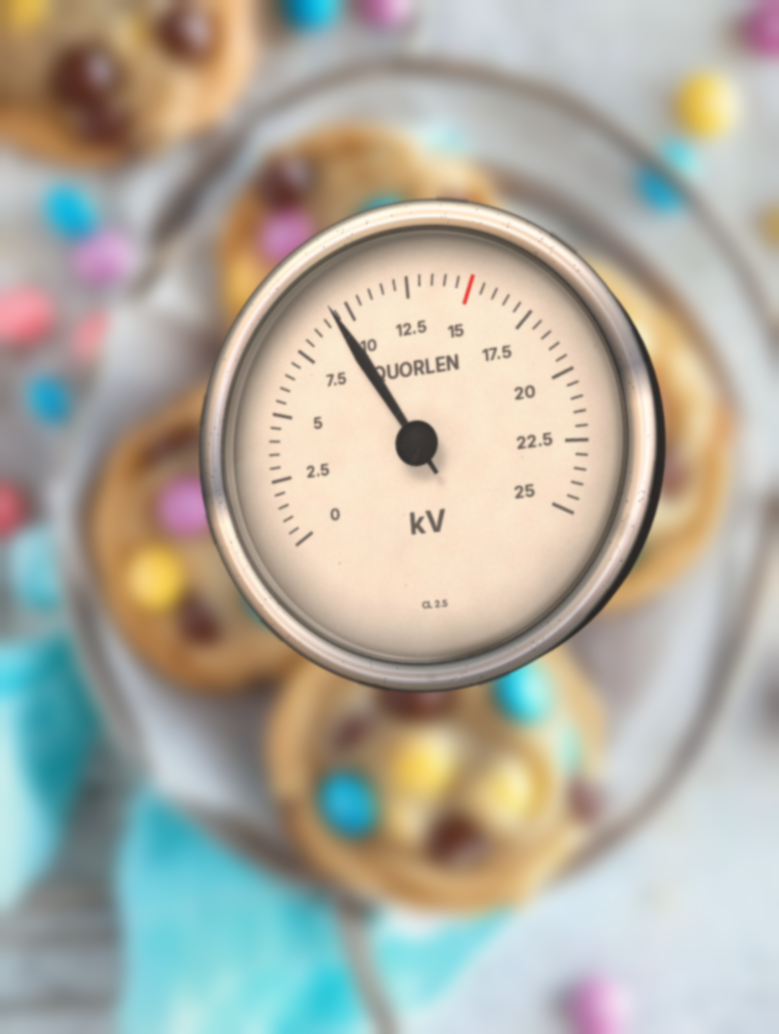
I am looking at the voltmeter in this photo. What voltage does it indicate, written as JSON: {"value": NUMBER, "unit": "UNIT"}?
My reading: {"value": 9.5, "unit": "kV"}
